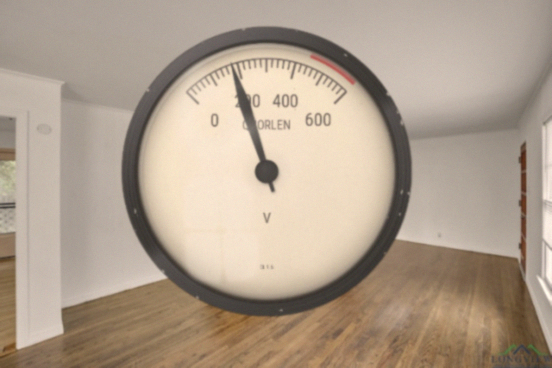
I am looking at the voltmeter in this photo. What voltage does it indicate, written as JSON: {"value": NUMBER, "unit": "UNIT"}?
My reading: {"value": 180, "unit": "V"}
